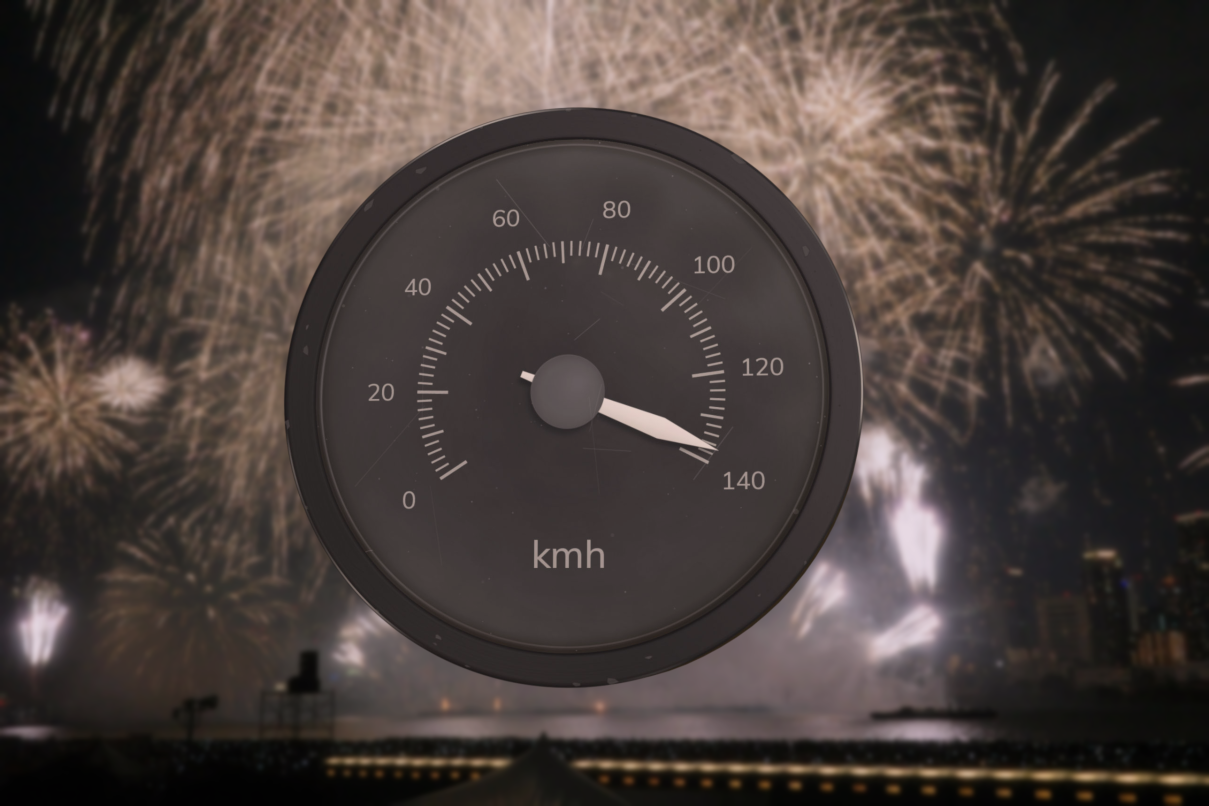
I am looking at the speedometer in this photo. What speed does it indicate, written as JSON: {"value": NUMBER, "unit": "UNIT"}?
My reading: {"value": 137, "unit": "km/h"}
